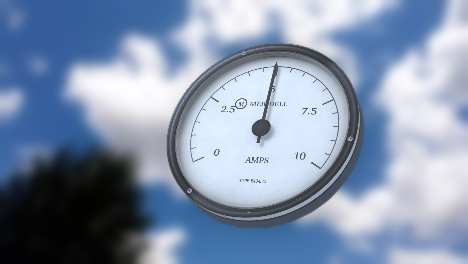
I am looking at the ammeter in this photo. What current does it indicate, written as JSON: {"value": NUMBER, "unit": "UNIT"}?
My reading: {"value": 5, "unit": "A"}
